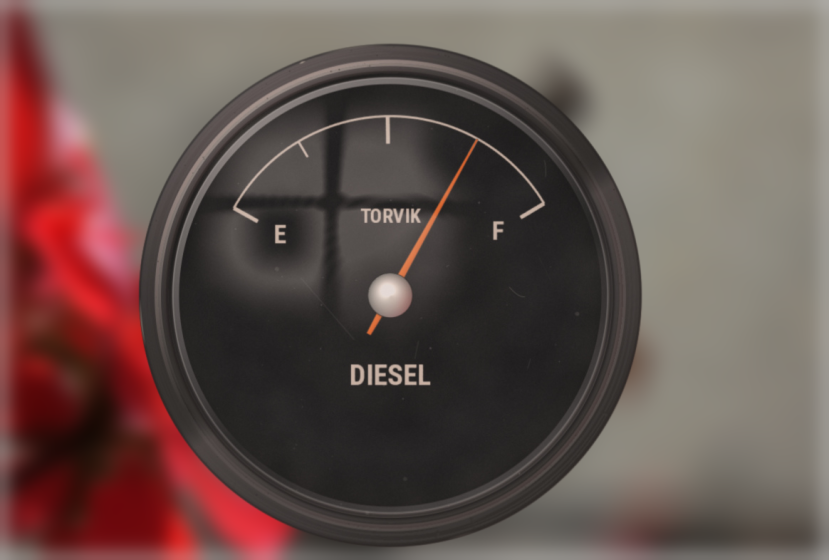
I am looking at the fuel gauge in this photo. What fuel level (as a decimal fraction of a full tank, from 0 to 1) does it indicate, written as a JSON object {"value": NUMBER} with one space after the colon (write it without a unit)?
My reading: {"value": 0.75}
